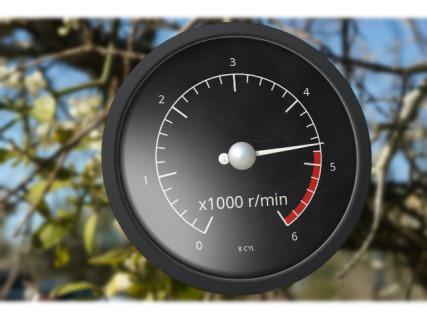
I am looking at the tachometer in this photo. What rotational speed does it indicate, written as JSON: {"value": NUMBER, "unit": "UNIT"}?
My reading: {"value": 4700, "unit": "rpm"}
